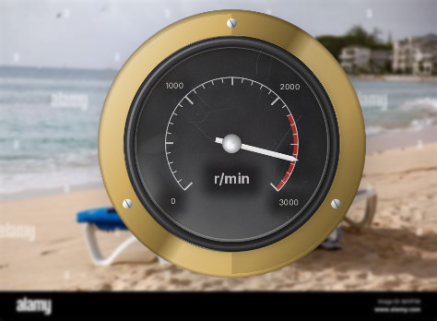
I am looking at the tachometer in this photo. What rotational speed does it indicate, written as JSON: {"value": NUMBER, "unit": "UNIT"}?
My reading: {"value": 2650, "unit": "rpm"}
